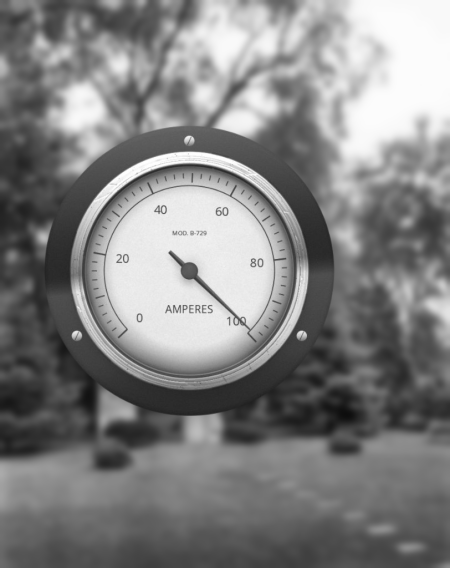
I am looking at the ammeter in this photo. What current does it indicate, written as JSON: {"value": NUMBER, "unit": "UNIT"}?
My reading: {"value": 99, "unit": "A"}
